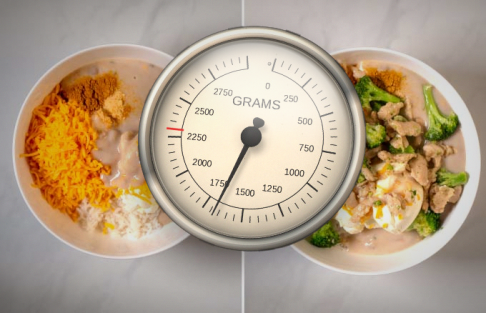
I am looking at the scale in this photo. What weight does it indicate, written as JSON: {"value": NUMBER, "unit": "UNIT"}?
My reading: {"value": 1675, "unit": "g"}
